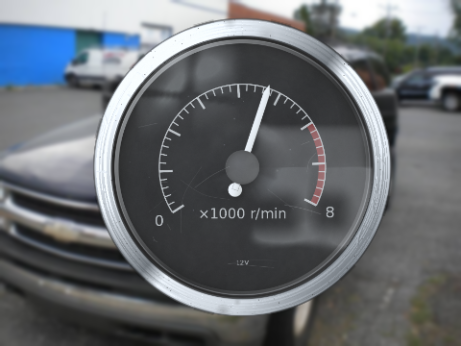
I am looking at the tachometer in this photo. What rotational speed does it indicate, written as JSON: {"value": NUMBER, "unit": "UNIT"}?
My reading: {"value": 4700, "unit": "rpm"}
